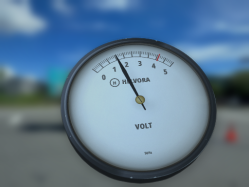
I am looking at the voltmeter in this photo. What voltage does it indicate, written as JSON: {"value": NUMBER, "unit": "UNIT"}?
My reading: {"value": 1.5, "unit": "V"}
